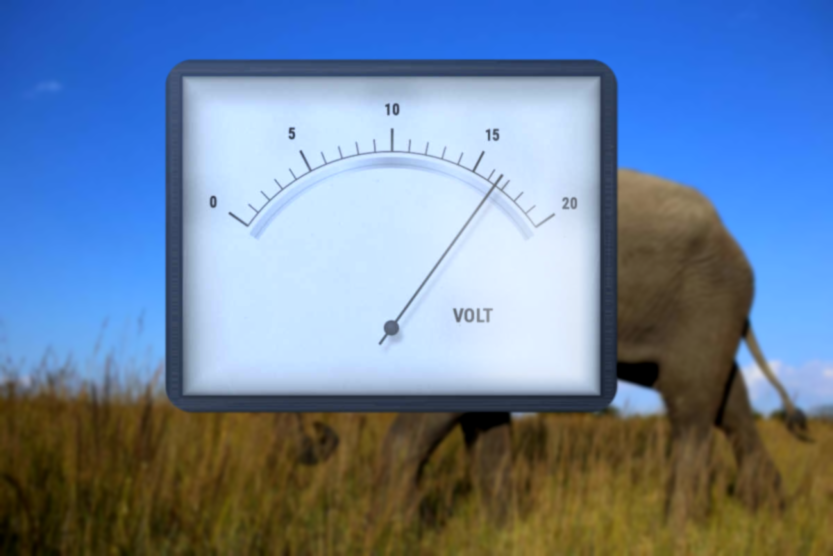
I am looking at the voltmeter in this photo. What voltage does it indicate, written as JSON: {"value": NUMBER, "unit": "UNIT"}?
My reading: {"value": 16.5, "unit": "V"}
